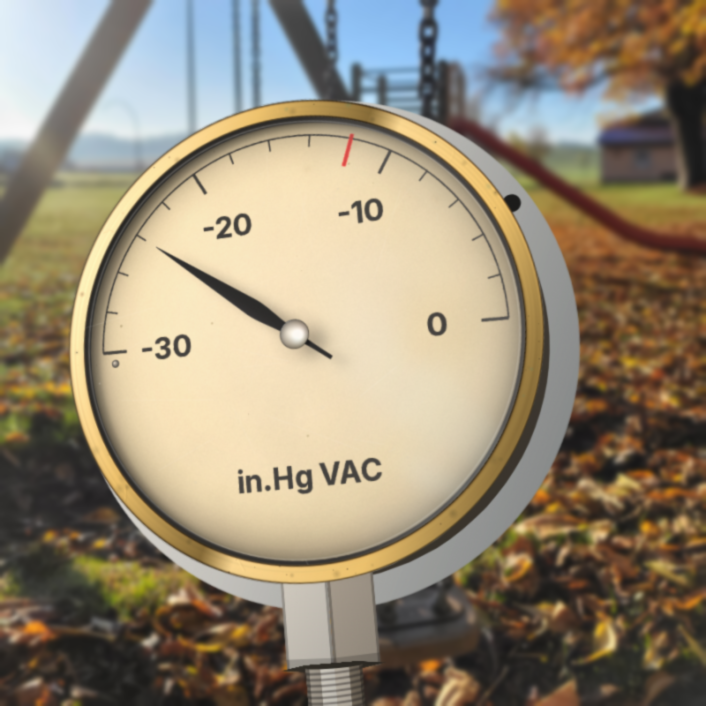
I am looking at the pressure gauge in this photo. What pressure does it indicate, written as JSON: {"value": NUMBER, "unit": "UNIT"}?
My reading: {"value": -24, "unit": "inHg"}
